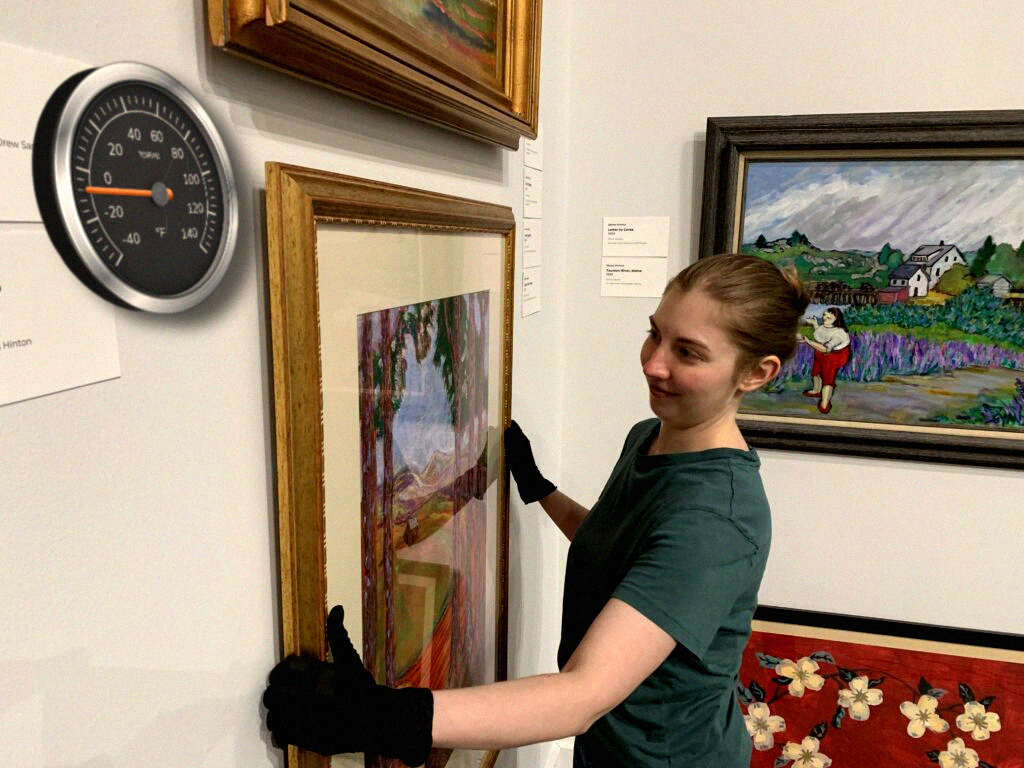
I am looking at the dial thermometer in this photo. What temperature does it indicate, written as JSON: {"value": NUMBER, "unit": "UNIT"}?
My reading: {"value": -8, "unit": "°F"}
